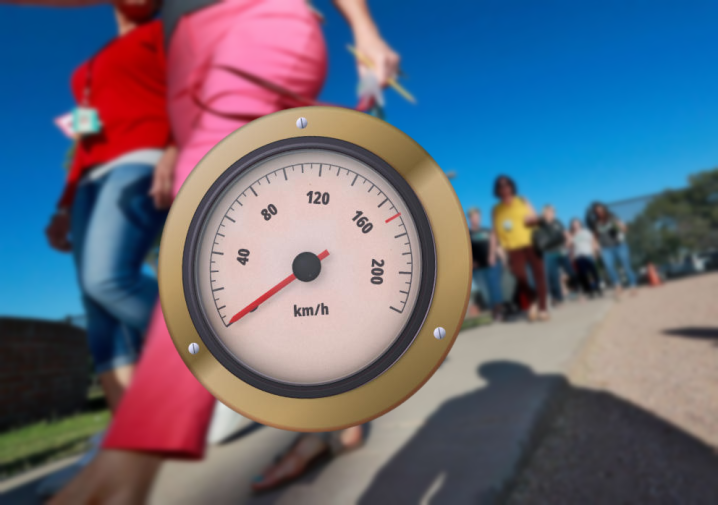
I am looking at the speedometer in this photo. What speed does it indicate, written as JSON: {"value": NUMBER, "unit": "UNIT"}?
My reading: {"value": 0, "unit": "km/h"}
